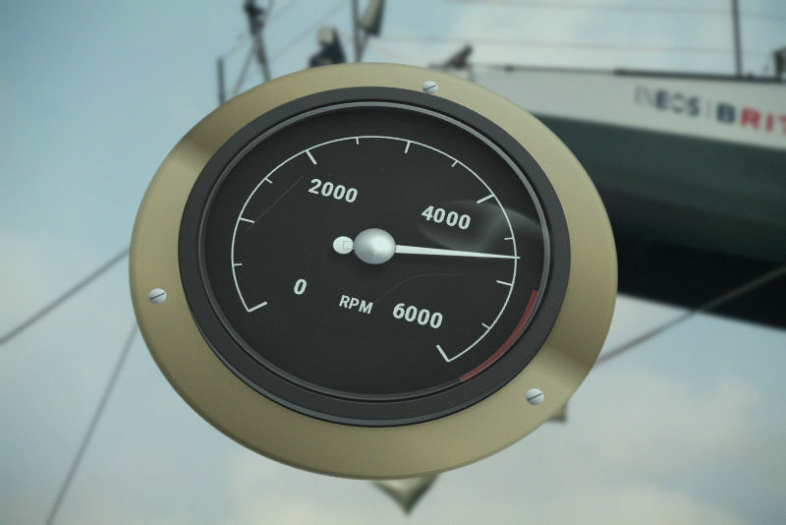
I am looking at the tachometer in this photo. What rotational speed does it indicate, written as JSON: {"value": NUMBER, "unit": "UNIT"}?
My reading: {"value": 4750, "unit": "rpm"}
